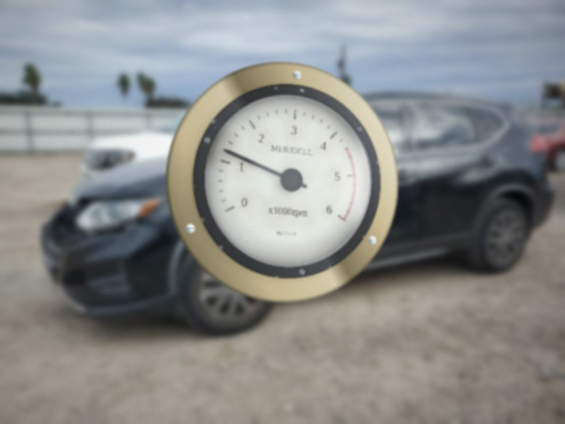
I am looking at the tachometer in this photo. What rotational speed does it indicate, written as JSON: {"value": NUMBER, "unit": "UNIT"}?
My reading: {"value": 1200, "unit": "rpm"}
